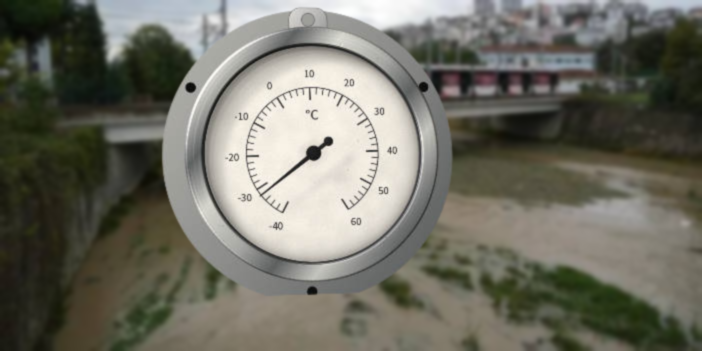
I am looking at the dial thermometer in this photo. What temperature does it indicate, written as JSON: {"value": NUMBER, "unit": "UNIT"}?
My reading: {"value": -32, "unit": "°C"}
